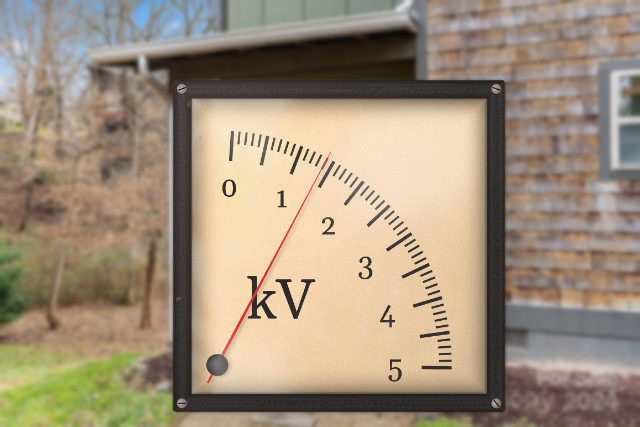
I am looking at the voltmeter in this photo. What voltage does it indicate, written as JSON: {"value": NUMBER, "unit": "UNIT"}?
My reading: {"value": 1.4, "unit": "kV"}
